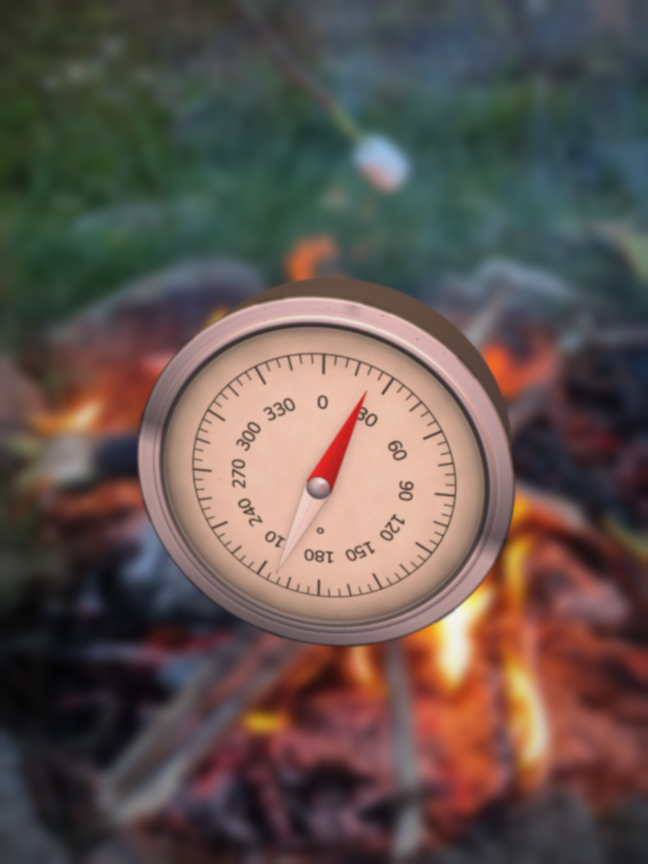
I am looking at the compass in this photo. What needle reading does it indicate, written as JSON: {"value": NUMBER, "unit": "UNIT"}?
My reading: {"value": 22.5, "unit": "°"}
